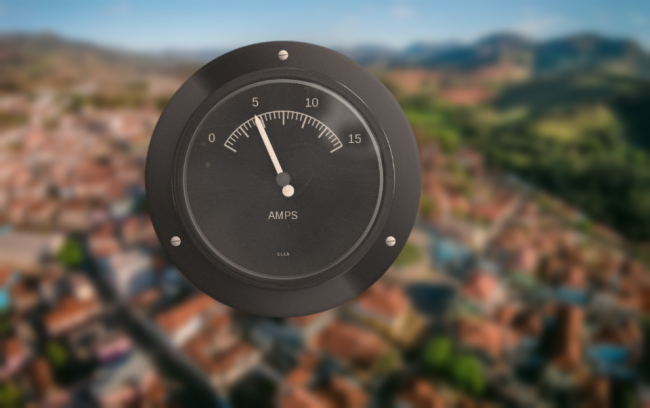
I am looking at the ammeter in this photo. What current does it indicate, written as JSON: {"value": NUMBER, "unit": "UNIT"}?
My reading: {"value": 4.5, "unit": "A"}
